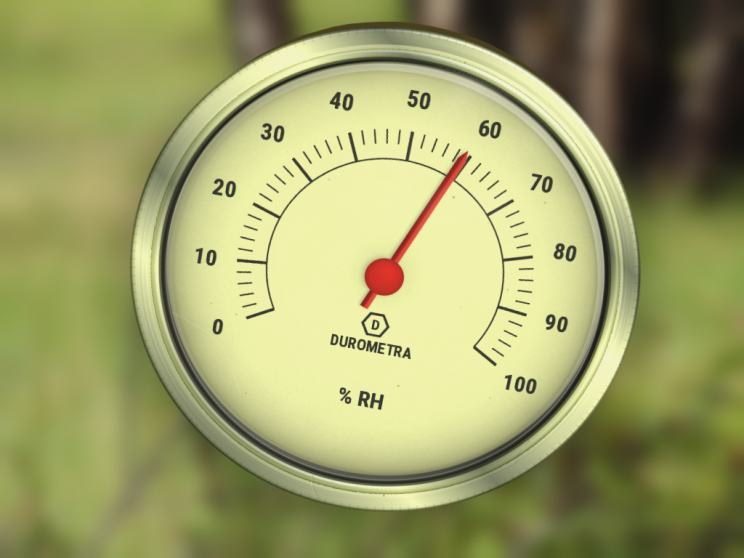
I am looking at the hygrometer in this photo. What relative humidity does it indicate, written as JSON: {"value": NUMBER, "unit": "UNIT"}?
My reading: {"value": 59, "unit": "%"}
